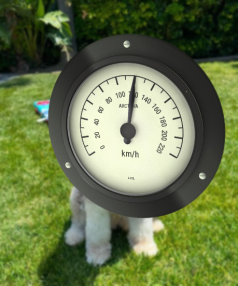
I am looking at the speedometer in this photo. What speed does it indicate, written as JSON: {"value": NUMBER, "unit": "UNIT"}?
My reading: {"value": 120, "unit": "km/h"}
